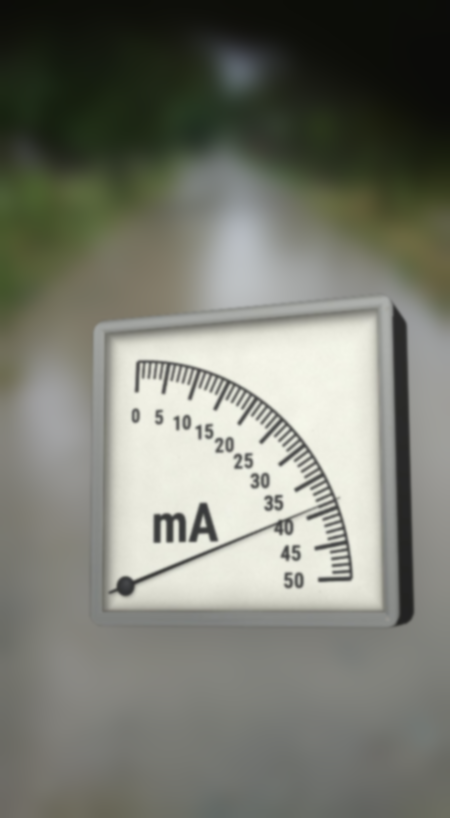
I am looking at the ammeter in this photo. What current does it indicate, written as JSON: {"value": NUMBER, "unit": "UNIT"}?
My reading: {"value": 39, "unit": "mA"}
